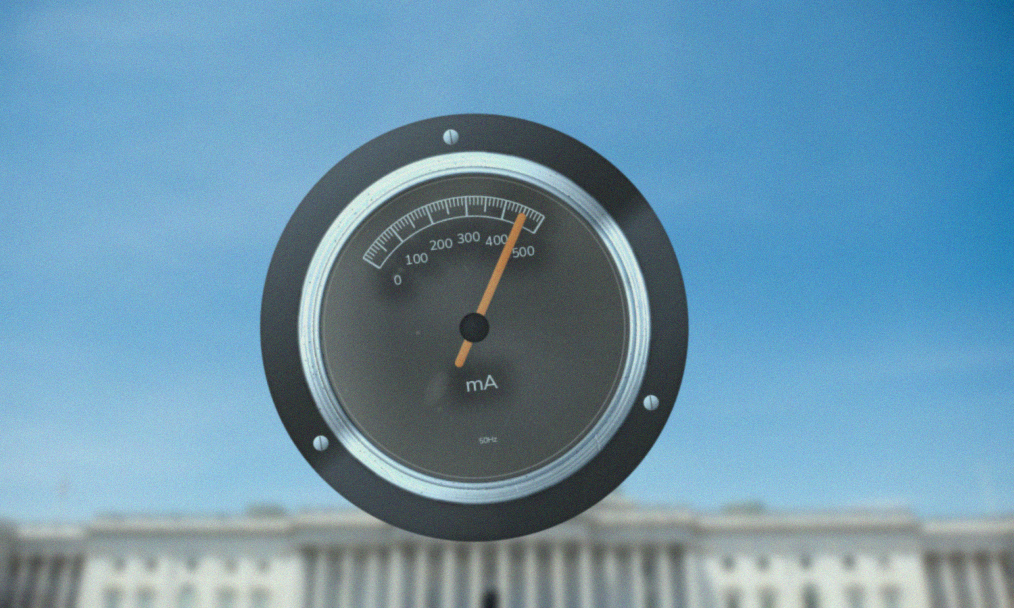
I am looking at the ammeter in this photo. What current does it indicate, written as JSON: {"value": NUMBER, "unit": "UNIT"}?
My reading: {"value": 450, "unit": "mA"}
